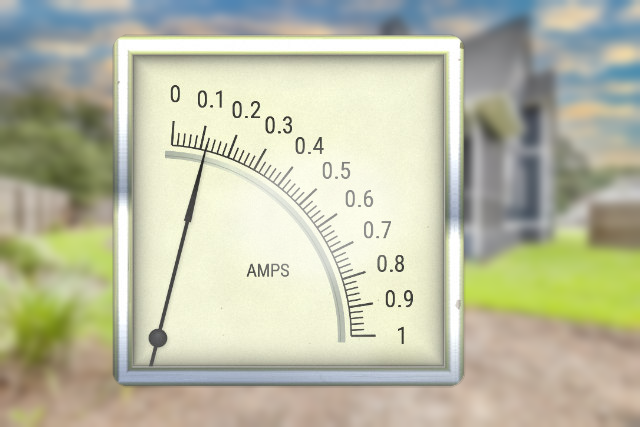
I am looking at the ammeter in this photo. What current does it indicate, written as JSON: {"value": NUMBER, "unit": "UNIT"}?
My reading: {"value": 0.12, "unit": "A"}
